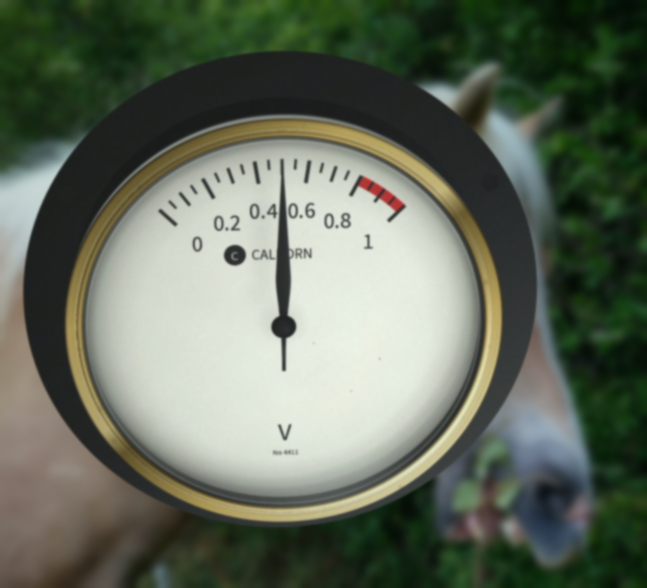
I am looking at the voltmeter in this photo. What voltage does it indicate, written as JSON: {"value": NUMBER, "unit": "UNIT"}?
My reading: {"value": 0.5, "unit": "V"}
